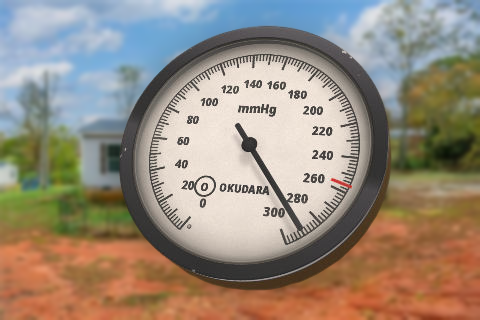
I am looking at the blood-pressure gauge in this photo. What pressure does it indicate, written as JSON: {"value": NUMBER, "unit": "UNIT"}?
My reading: {"value": 290, "unit": "mmHg"}
